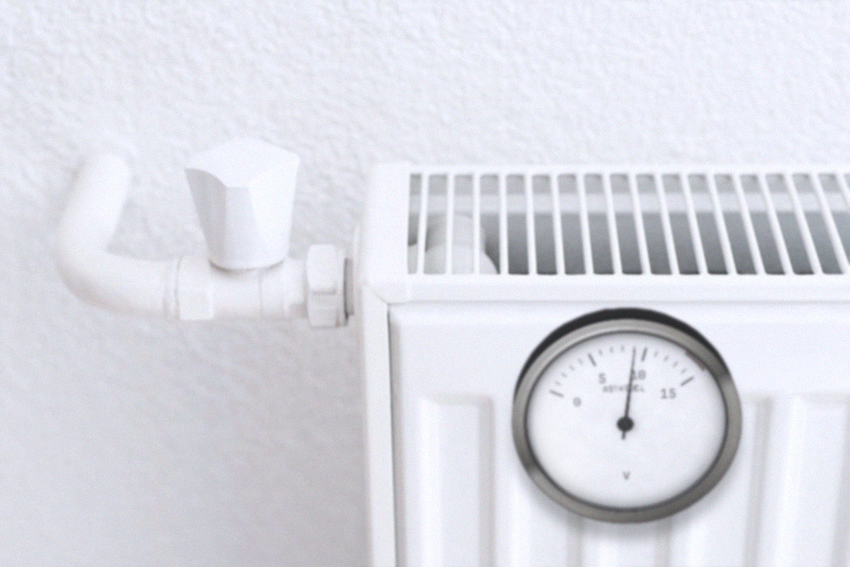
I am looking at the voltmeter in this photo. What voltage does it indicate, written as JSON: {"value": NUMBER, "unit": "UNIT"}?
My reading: {"value": 9, "unit": "V"}
